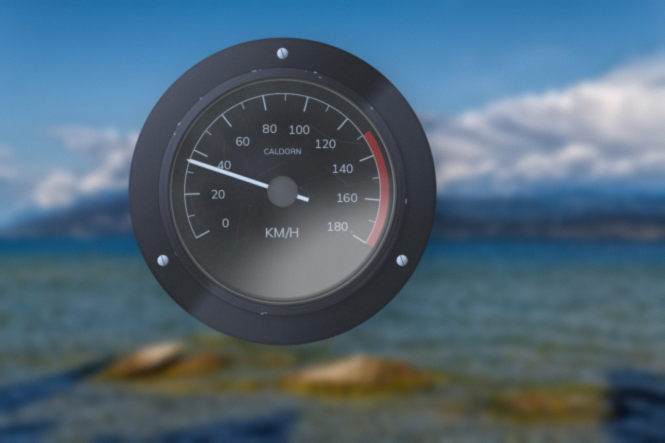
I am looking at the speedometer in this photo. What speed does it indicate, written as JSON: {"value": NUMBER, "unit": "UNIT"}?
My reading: {"value": 35, "unit": "km/h"}
